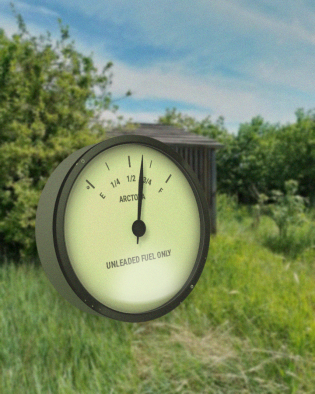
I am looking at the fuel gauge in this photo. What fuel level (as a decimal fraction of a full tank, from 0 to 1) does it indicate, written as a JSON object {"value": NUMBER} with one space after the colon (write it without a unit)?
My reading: {"value": 0.625}
